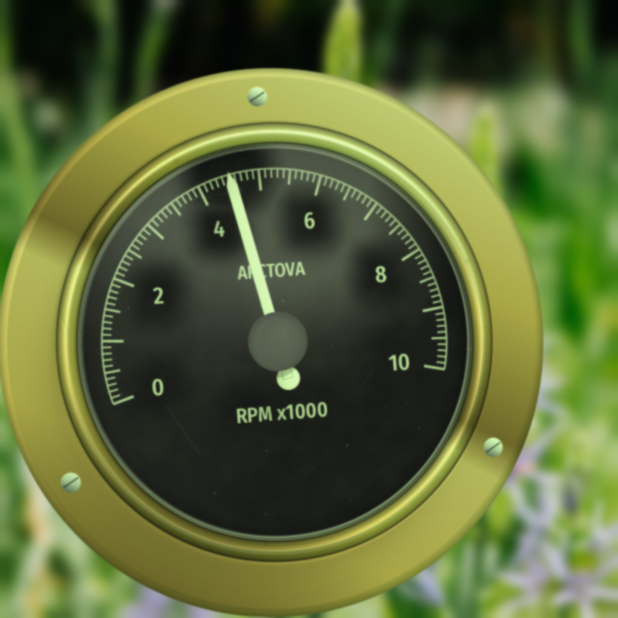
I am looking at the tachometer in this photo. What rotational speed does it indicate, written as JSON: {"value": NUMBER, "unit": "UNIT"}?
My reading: {"value": 4500, "unit": "rpm"}
